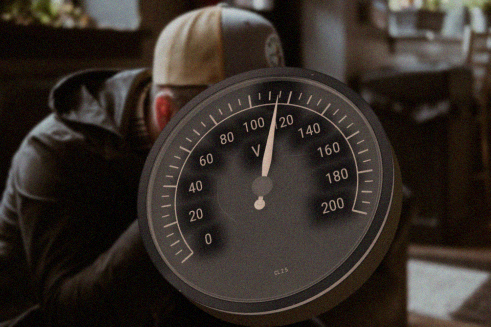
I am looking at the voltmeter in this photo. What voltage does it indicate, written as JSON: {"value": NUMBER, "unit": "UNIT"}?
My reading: {"value": 115, "unit": "V"}
